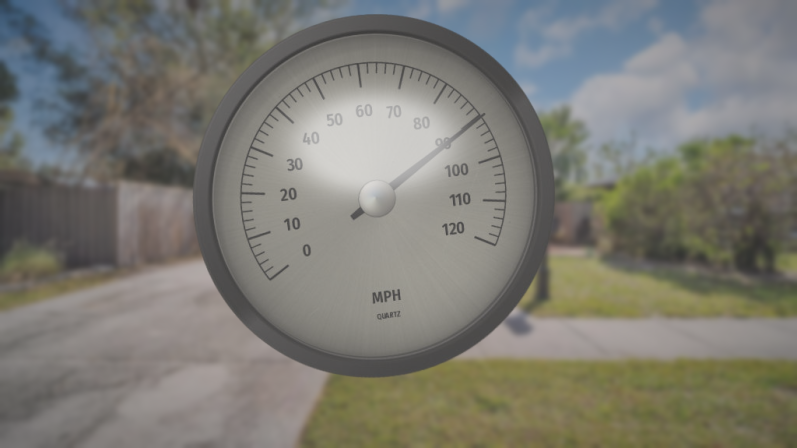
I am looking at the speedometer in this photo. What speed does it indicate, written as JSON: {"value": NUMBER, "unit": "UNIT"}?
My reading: {"value": 90, "unit": "mph"}
